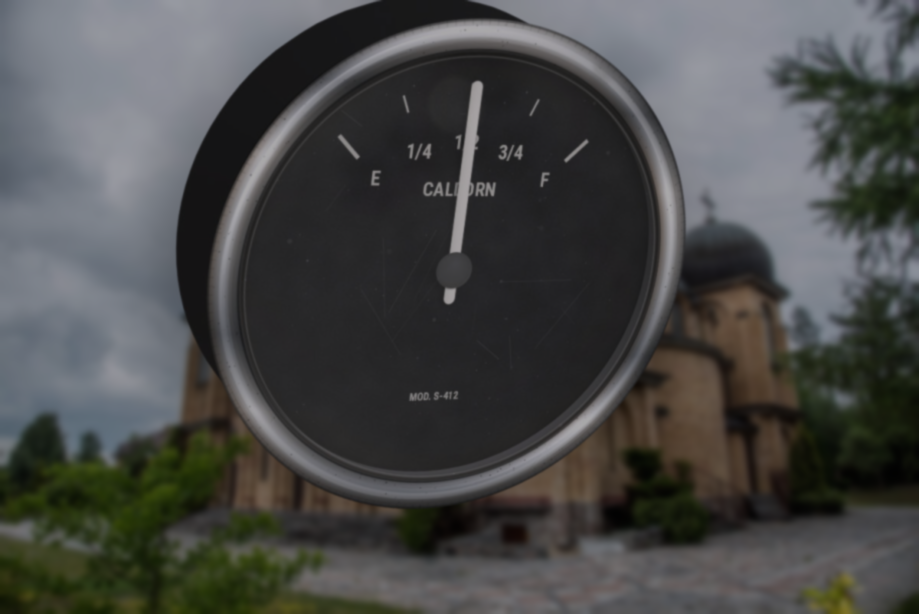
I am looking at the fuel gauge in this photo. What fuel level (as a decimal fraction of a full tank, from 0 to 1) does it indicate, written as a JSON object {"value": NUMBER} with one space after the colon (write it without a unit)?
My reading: {"value": 0.5}
